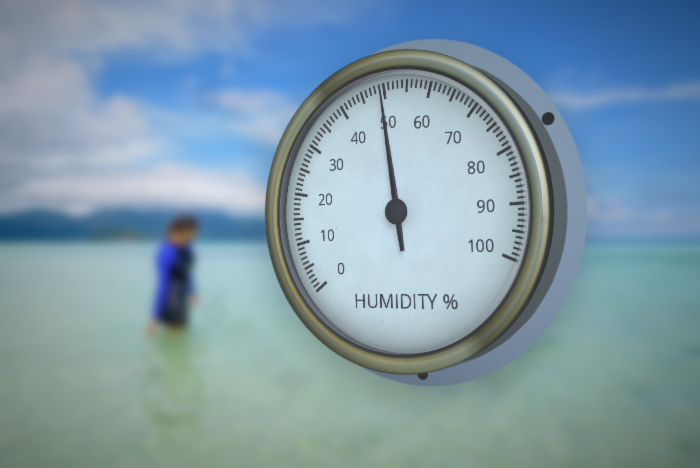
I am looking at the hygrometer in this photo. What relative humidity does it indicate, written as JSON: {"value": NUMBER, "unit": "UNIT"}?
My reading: {"value": 50, "unit": "%"}
